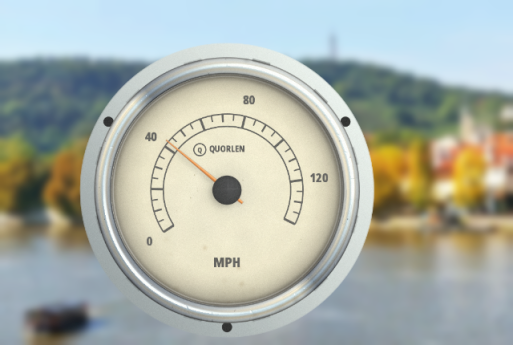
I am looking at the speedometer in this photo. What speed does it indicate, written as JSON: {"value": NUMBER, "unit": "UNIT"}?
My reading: {"value": 42.5, "unit": "mph"}
